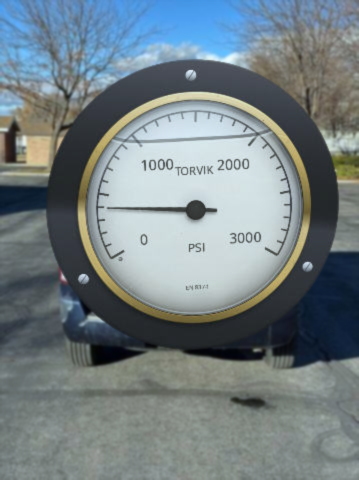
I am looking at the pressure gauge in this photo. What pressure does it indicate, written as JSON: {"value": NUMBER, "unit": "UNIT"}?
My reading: {"value": 400, "unit": "psi"}
